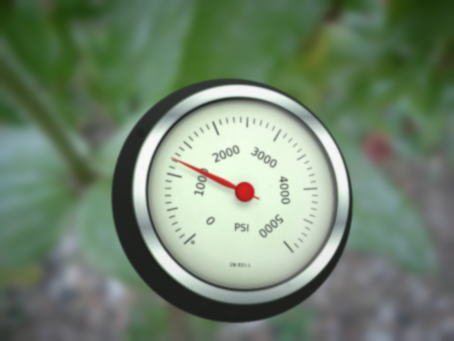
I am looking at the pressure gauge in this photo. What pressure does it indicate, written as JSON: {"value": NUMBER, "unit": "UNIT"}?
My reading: {"value": 1200, "unit": "psi"}
